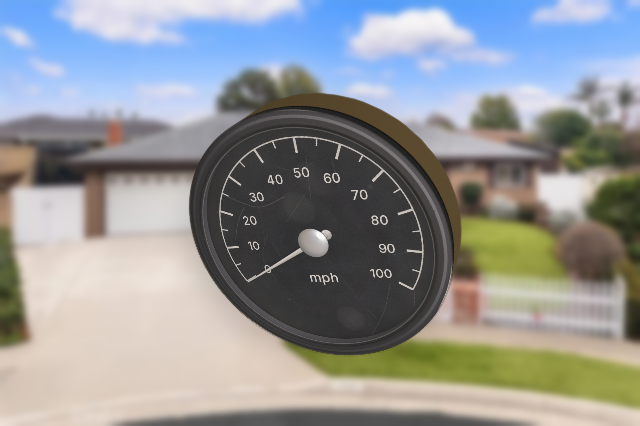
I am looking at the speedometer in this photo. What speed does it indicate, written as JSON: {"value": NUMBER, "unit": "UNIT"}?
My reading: {"value": 0, "unit": "mph"}
